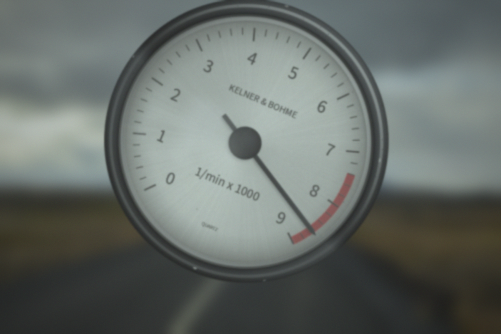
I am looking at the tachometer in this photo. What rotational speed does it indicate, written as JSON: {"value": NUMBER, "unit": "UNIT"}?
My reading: {"value": 8600, "unit": "rpm"}
